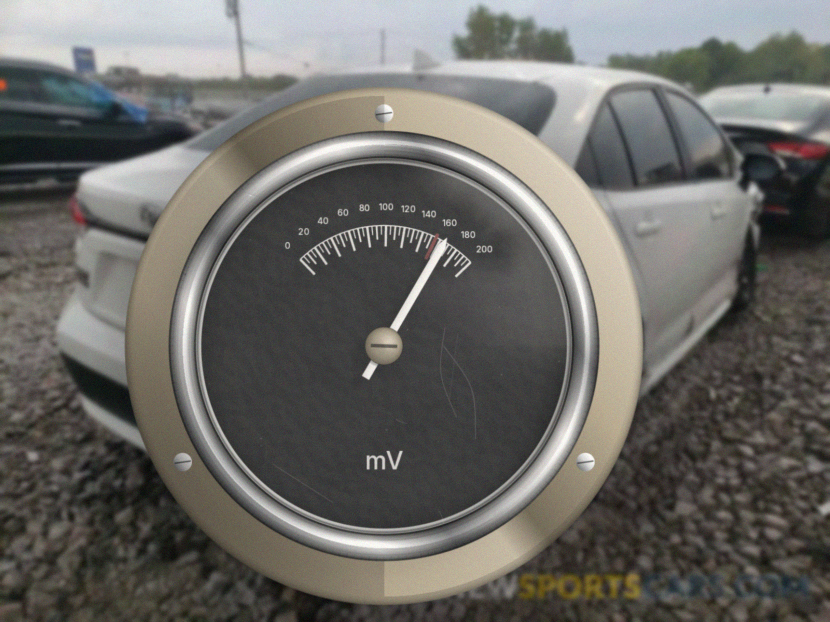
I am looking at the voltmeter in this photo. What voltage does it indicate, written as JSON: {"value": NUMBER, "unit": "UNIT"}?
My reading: {"value": 165, "unit": "mV"}
